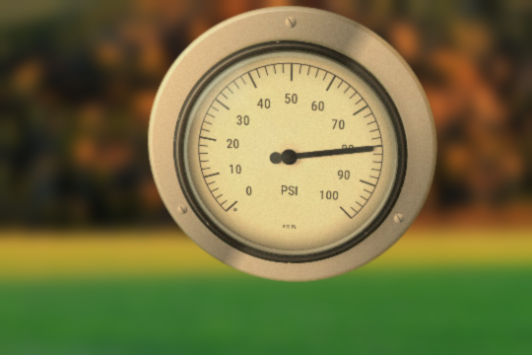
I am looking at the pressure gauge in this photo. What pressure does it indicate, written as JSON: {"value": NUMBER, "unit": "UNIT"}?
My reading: {"value": 80, "unit": "psi"}
